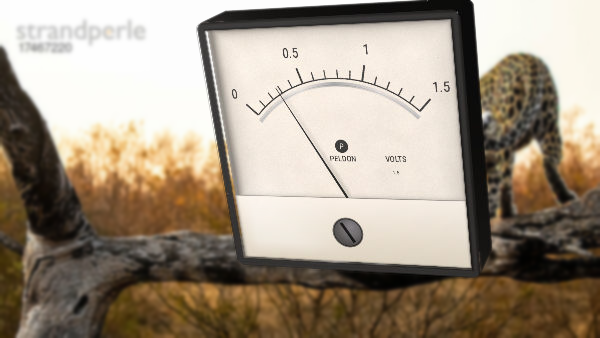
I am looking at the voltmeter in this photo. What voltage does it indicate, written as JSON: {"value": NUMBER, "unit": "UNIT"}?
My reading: {"value": 0.3, "unit": "V"}
